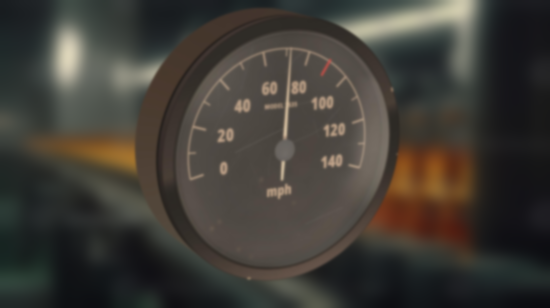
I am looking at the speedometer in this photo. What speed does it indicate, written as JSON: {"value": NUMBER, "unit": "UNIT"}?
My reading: {"value": 70, "unit": "mph"}
